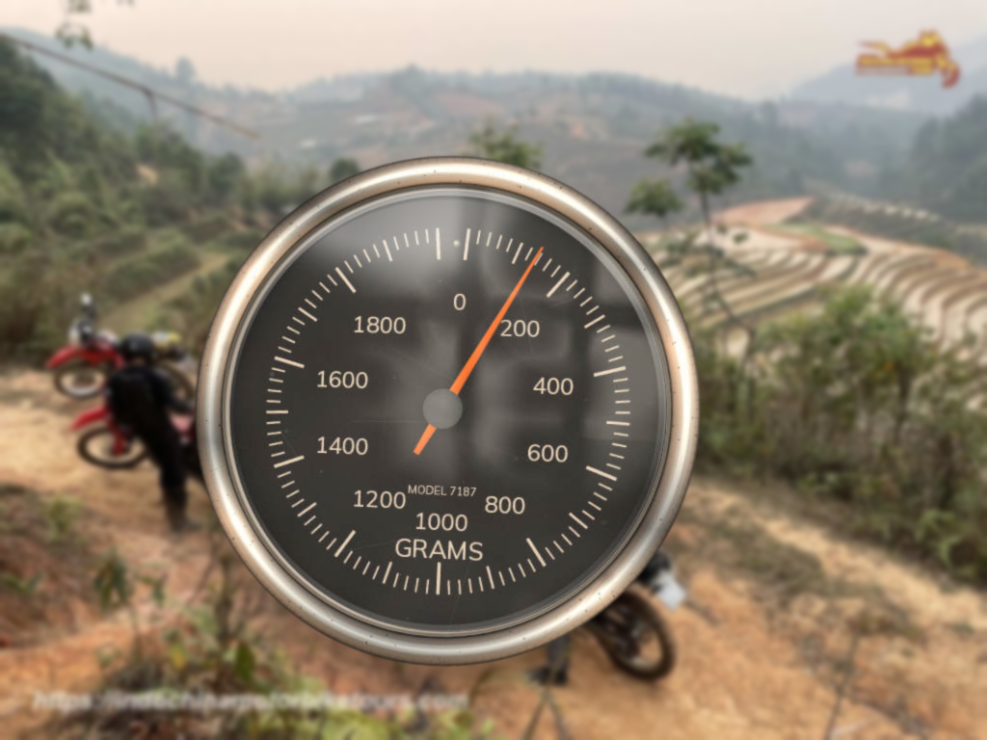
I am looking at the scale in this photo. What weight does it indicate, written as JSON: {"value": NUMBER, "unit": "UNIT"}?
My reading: {"value": 140, "unit": "g"}
